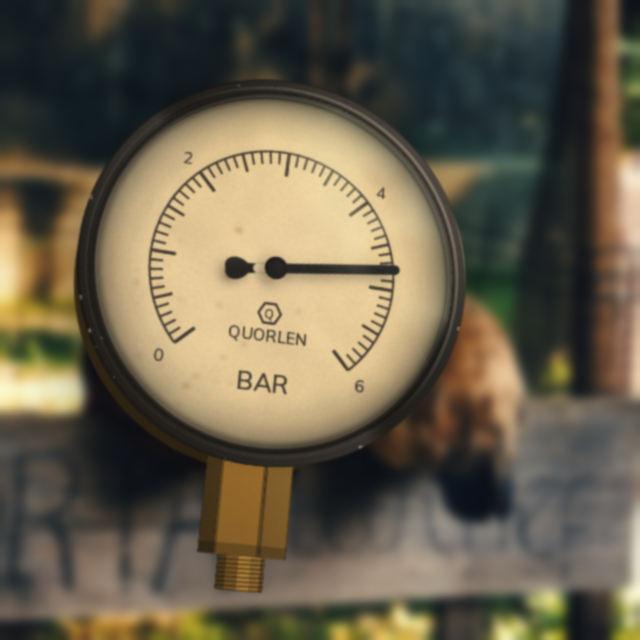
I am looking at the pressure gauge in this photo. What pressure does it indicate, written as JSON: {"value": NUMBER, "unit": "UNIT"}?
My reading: {"value": 4.8, "unit": "bar"}
